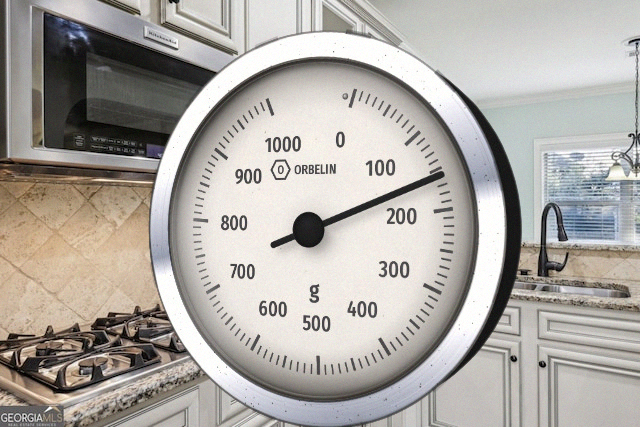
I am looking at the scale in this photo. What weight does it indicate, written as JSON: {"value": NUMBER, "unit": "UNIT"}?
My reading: {"value": 160, "unit": "g"}
